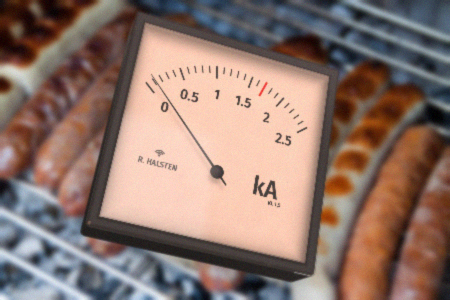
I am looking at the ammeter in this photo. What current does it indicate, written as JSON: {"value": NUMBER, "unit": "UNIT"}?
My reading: {"value": 0.1, "unit": "kA"}
